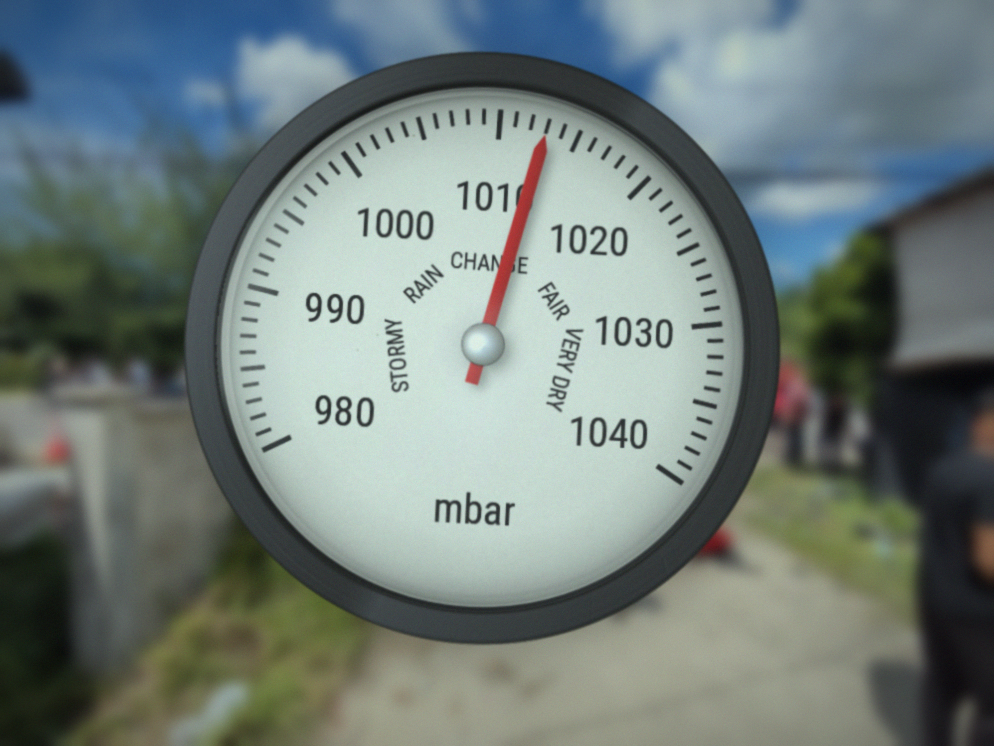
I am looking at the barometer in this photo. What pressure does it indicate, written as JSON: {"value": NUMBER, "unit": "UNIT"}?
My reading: {"value": 1013, "unit": "mbar"}
